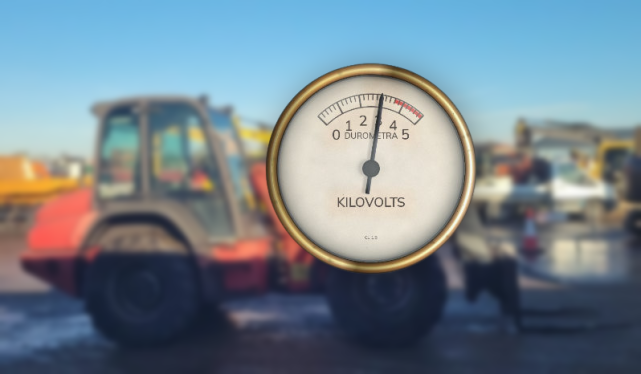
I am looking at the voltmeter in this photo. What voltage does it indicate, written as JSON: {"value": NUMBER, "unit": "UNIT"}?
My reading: {"value": 3, "unit": "kV"}
